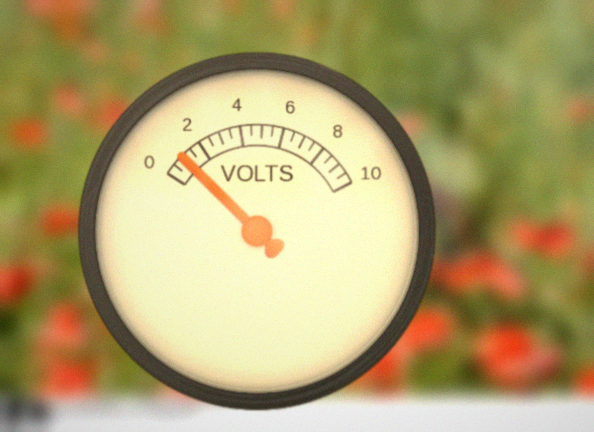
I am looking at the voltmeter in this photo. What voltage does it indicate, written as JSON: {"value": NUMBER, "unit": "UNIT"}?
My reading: {"value": 1, "unit": "V"}
